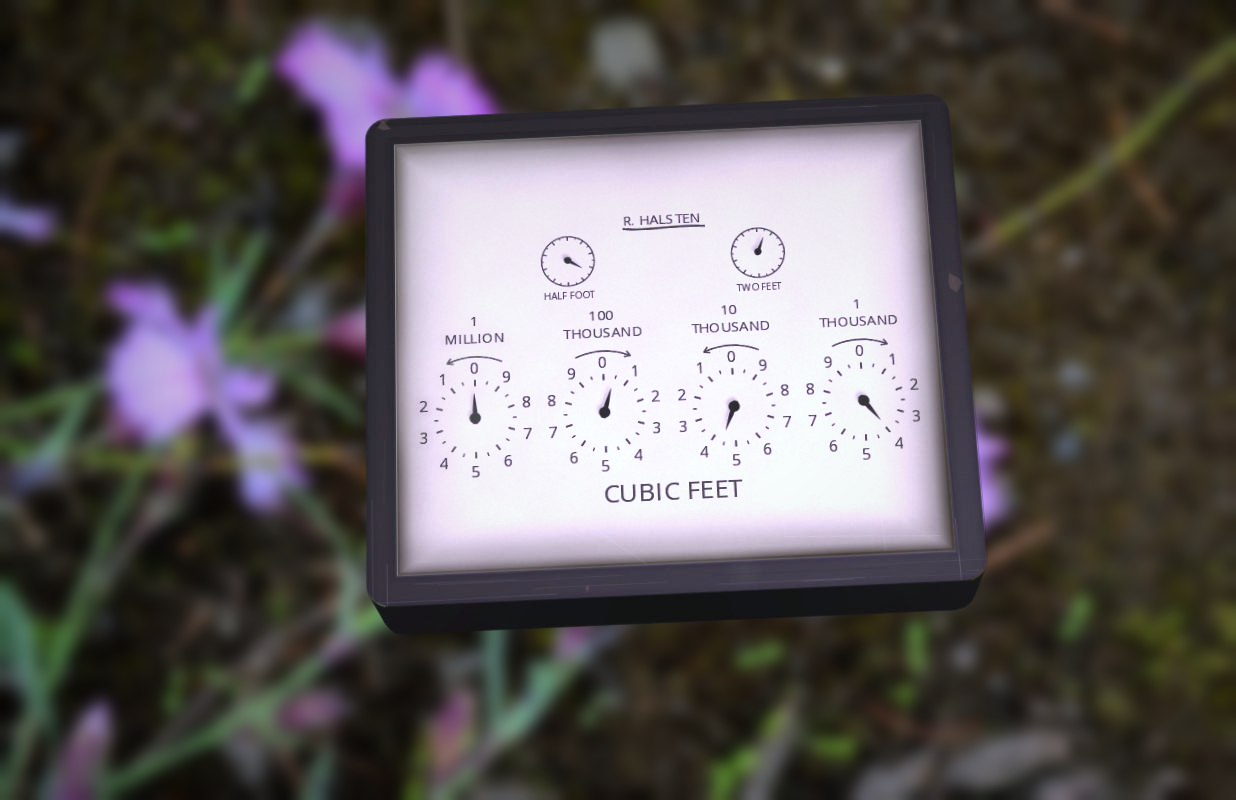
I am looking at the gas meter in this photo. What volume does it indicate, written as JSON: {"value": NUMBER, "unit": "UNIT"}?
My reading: {"value": 4400, "unit": "ft³"}
